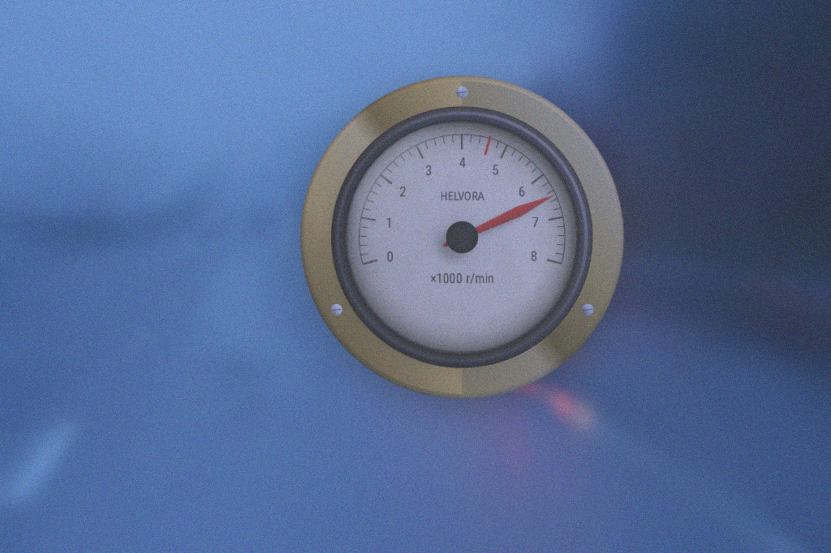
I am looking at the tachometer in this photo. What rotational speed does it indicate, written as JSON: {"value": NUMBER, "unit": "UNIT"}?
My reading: {"value": 6500, "unit": "rpm"}
